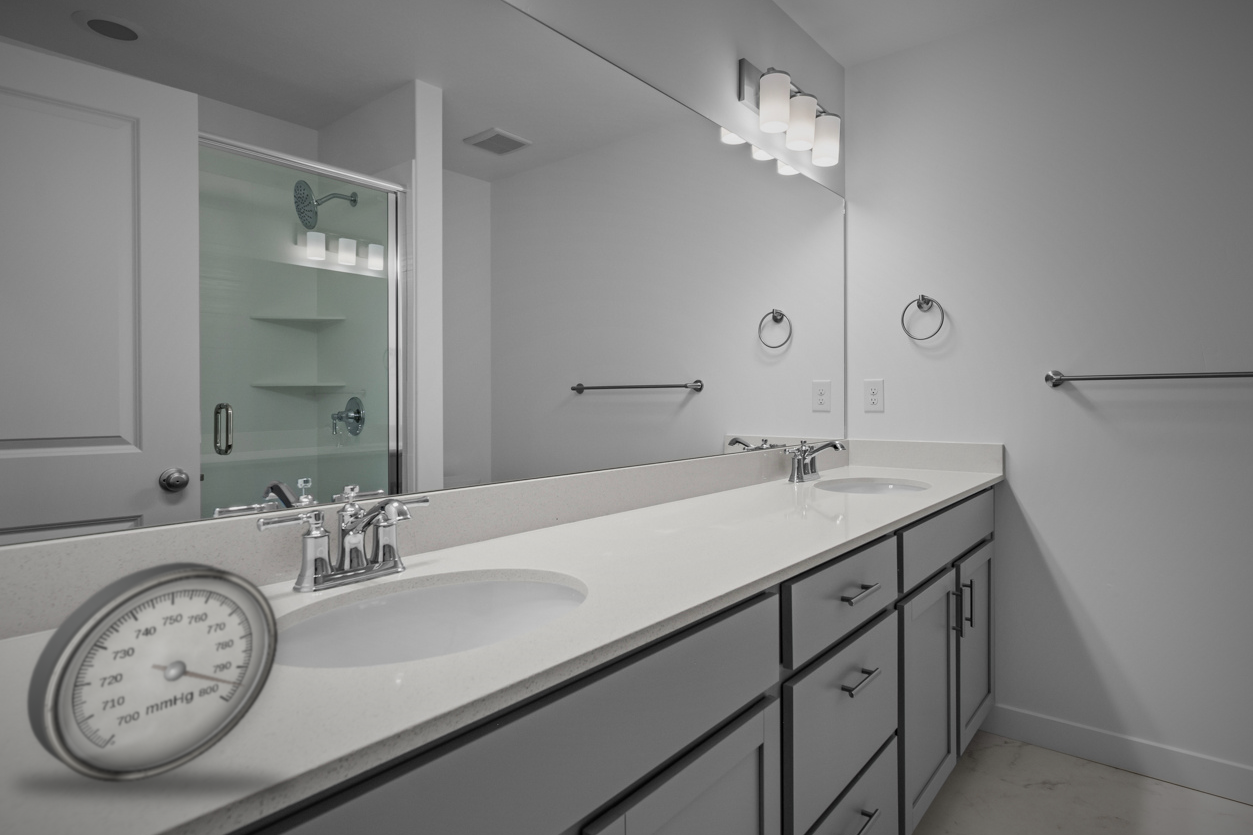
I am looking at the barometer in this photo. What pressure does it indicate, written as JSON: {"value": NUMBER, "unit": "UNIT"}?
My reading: {"value": 795, "unit": "mmHg"}
